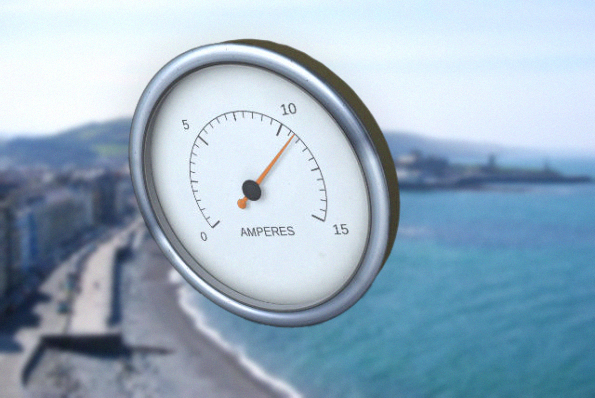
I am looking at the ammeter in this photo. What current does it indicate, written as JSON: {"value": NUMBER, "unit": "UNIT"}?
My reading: {"value": 10.75, "unit": "A"}
